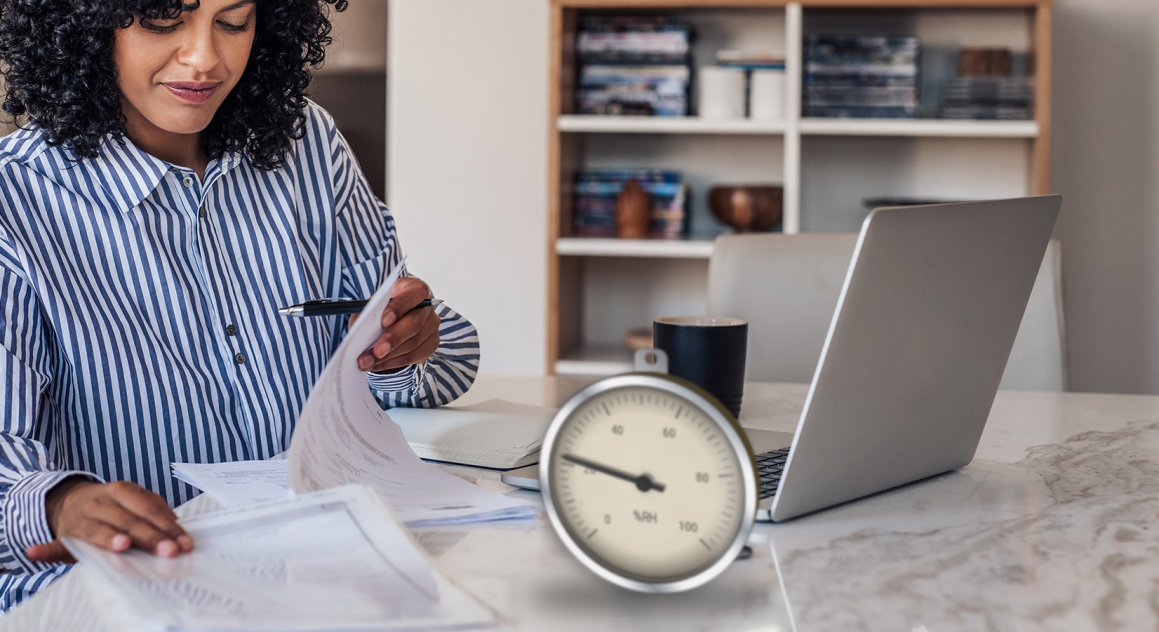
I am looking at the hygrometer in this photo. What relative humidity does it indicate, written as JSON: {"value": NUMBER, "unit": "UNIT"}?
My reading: {"value": 22, "unit": "%"}
